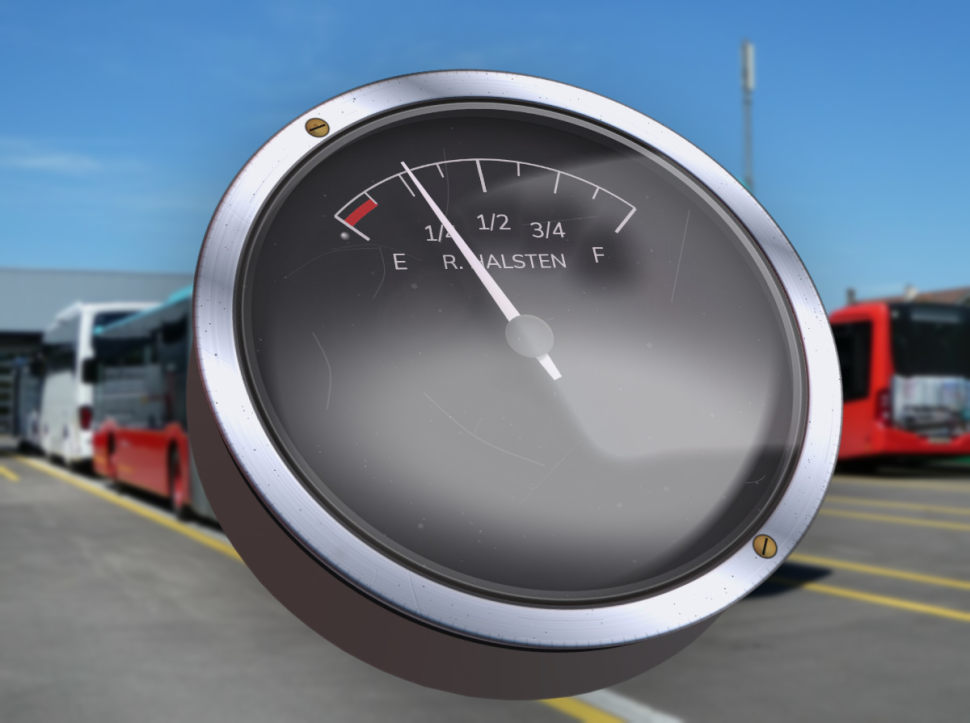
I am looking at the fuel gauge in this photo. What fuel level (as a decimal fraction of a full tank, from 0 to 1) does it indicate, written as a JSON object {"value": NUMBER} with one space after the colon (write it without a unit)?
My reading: {"value": 0.25}
